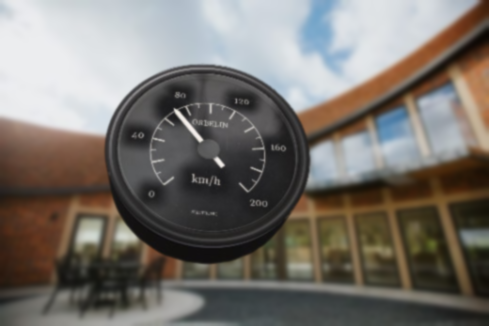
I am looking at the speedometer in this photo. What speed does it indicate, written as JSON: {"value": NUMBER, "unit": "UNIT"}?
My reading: {"value": 70, "unit": "km/h"}
